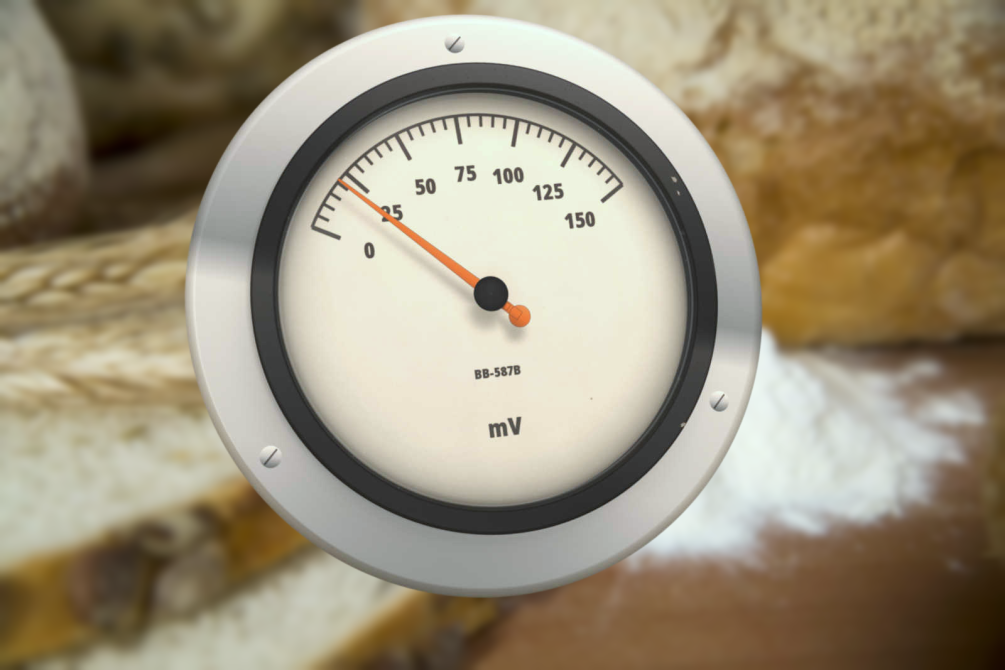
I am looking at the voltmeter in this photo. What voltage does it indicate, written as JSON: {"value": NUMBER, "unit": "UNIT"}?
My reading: {"value": 20, "unit": "mV"}
